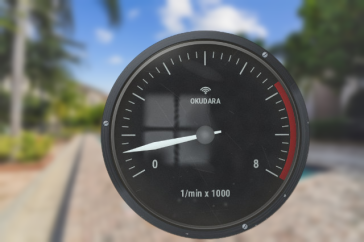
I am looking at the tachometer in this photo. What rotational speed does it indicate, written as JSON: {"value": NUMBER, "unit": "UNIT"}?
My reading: {"value": 600, "unit": "rpm"}
